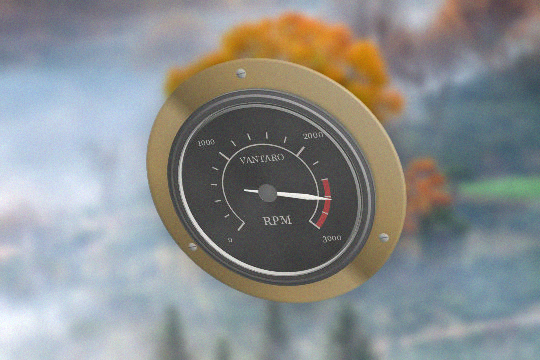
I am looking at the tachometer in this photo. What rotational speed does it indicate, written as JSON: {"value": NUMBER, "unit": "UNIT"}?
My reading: {"value": 2600, "unit": "rpm"}
